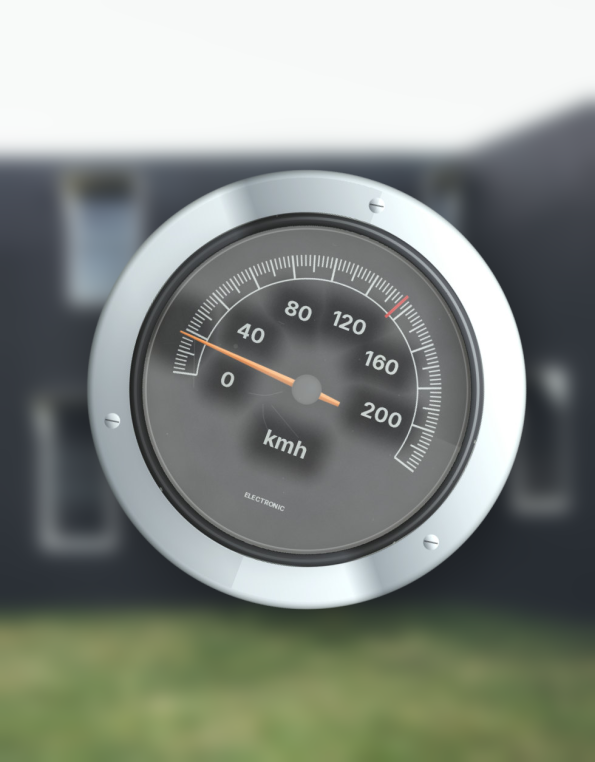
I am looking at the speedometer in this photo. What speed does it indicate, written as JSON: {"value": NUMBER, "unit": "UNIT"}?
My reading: {"value": 18, "unit": "km/h"}
